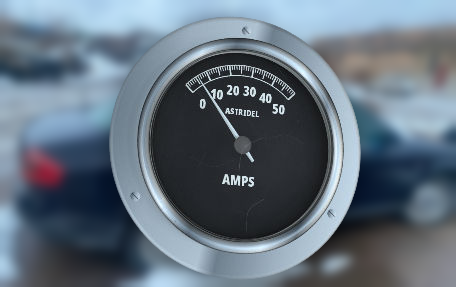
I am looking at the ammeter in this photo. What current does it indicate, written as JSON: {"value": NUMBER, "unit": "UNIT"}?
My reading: {"value": 5, "unit": "A"}
